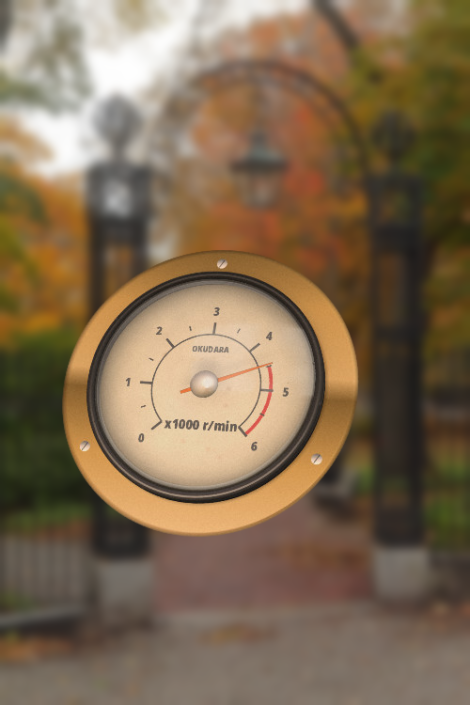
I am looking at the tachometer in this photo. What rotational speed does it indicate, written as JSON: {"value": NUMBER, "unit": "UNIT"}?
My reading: {"value": 4500, "unit": "rpm"}
